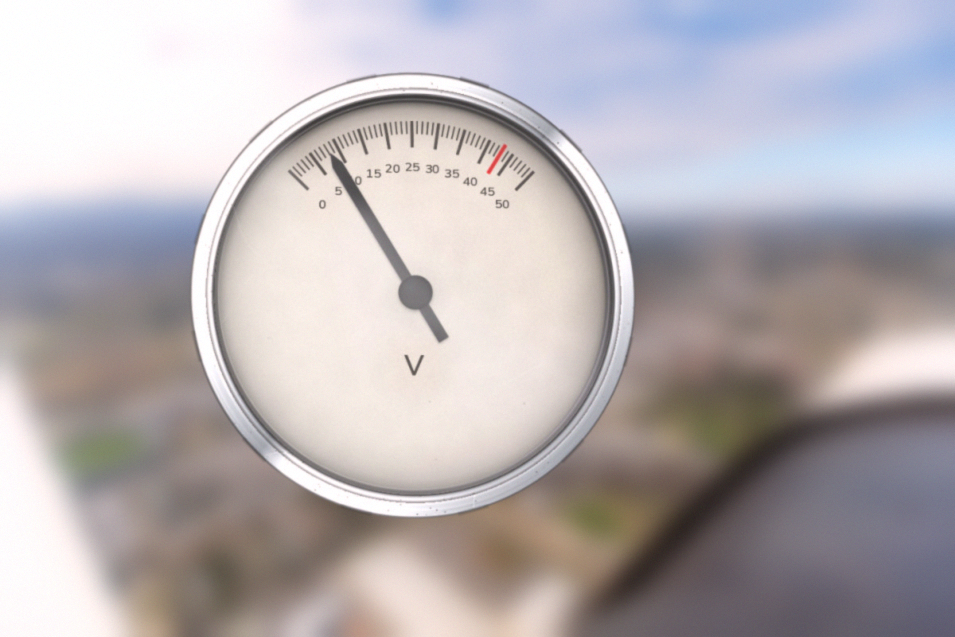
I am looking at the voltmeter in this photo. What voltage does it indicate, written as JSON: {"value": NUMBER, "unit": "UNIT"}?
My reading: {"value": 8, "unit": "V"}
